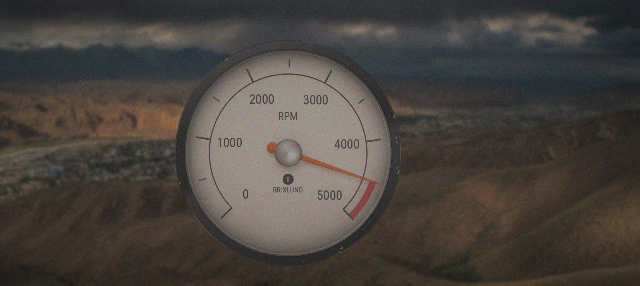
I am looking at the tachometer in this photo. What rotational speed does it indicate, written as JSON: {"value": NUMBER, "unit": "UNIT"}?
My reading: {"value": 4500, "unit": "rpm"}
